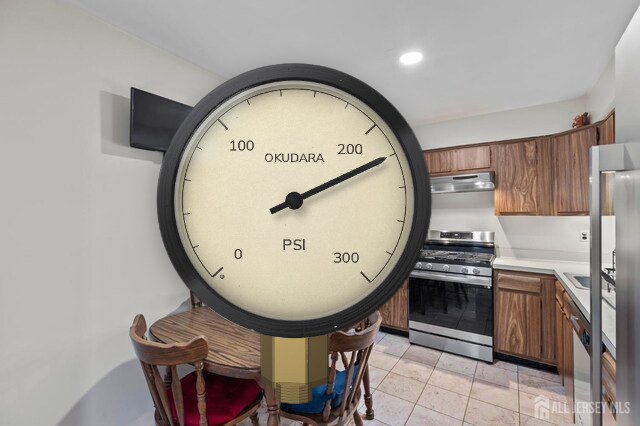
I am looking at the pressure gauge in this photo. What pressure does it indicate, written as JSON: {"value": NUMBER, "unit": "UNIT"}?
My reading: {"value": 220, "unit": "psi"}
